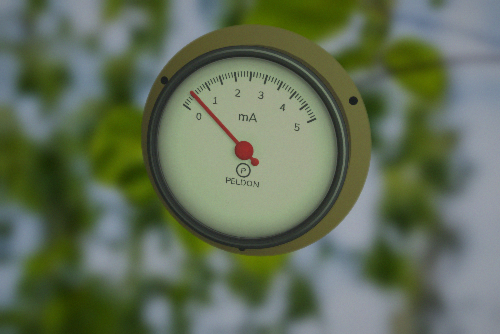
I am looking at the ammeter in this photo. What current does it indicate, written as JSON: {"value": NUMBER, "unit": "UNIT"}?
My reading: {"value": 0.5, "unit": "mA"}
